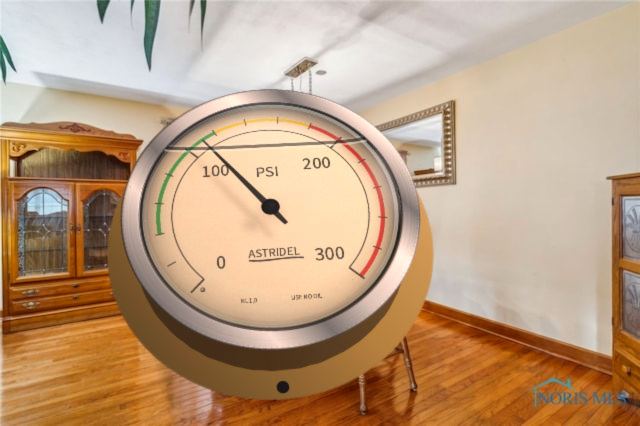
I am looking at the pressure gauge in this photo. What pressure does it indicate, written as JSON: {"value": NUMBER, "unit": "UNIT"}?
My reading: {"value": 110, "unit": "psi"}
